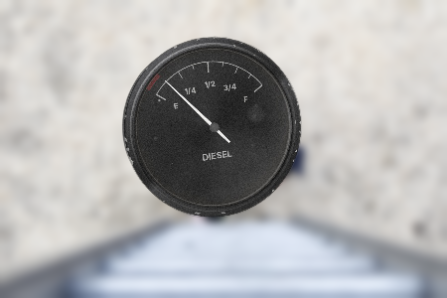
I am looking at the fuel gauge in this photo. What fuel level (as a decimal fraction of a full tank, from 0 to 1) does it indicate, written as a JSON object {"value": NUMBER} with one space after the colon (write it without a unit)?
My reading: {"value": 0.125}
